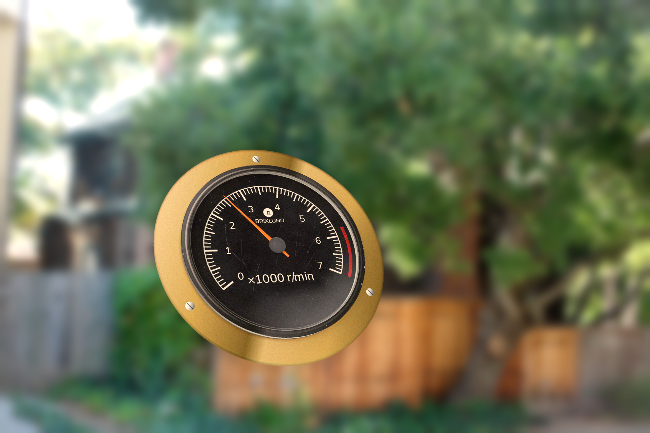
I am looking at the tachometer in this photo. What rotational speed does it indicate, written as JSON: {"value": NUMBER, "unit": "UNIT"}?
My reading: {"value": 2500, "unit": "rpm"}
